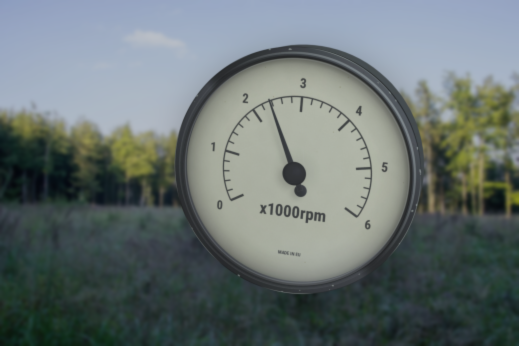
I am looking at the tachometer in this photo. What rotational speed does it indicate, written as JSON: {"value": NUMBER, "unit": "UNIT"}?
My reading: {"value": 2400, "unit": "rpm"}
